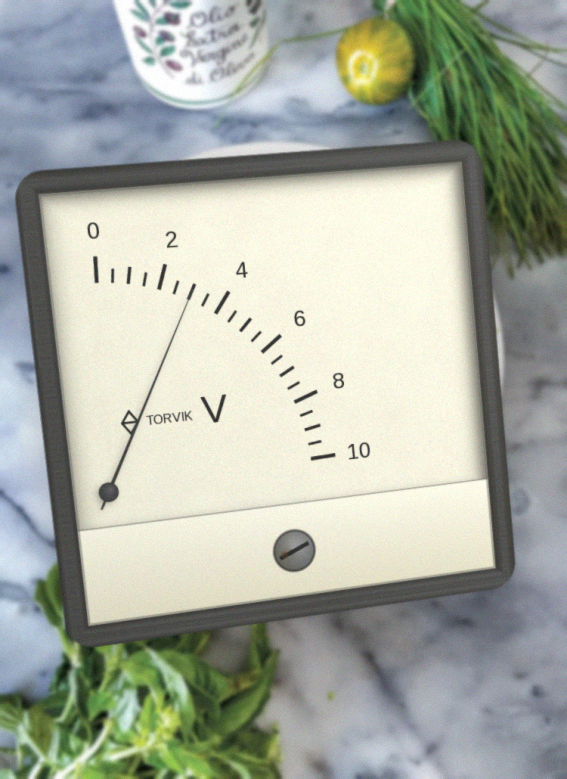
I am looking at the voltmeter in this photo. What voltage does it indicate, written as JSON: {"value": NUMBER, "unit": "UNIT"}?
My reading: {"value": 3, "unit": "V"}
